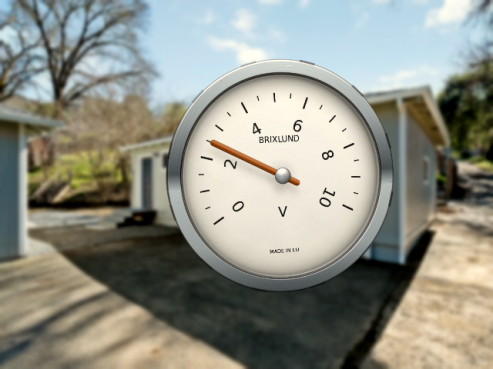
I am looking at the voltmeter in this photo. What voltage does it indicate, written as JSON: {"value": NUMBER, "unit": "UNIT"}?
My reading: {"value": 2.5, "unit": "V"}
